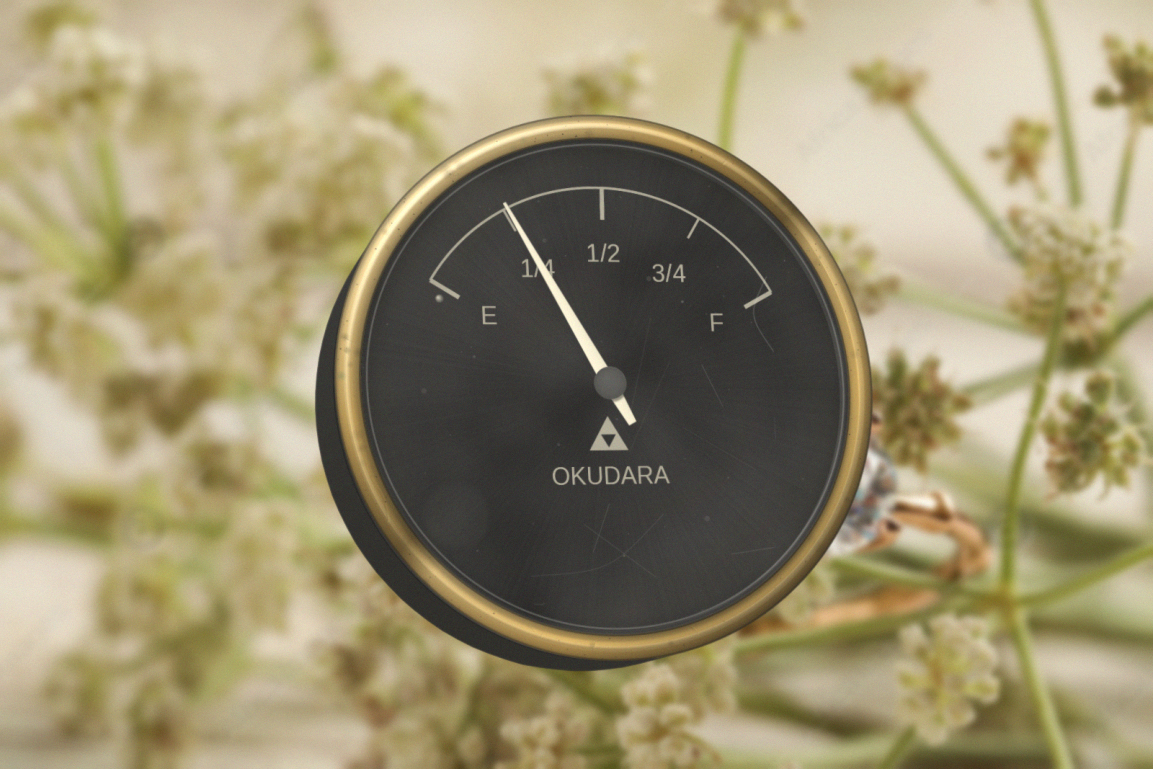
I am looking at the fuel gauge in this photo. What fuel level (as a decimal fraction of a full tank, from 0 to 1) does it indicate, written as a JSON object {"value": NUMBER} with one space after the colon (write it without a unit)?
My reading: {"value": 0.25}
